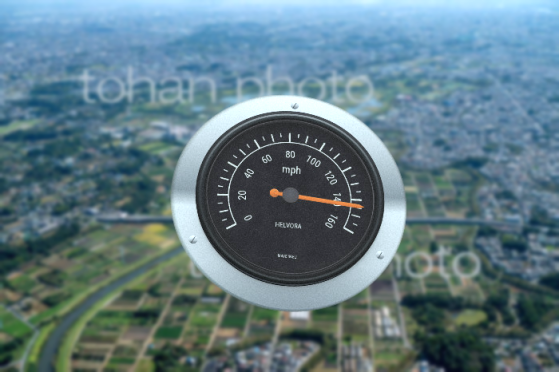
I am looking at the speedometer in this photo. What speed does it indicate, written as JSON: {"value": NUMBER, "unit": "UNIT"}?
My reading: {"value": 145, "unit": "mph"}
